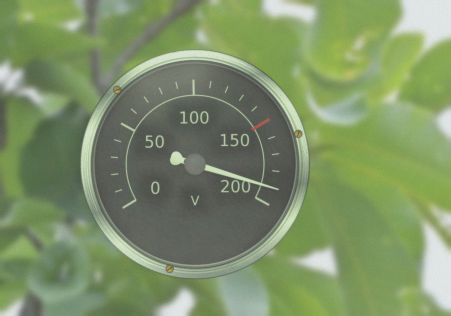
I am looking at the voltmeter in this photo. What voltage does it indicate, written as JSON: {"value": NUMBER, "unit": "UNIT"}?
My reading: {"value": 190, "unit": "V"}
